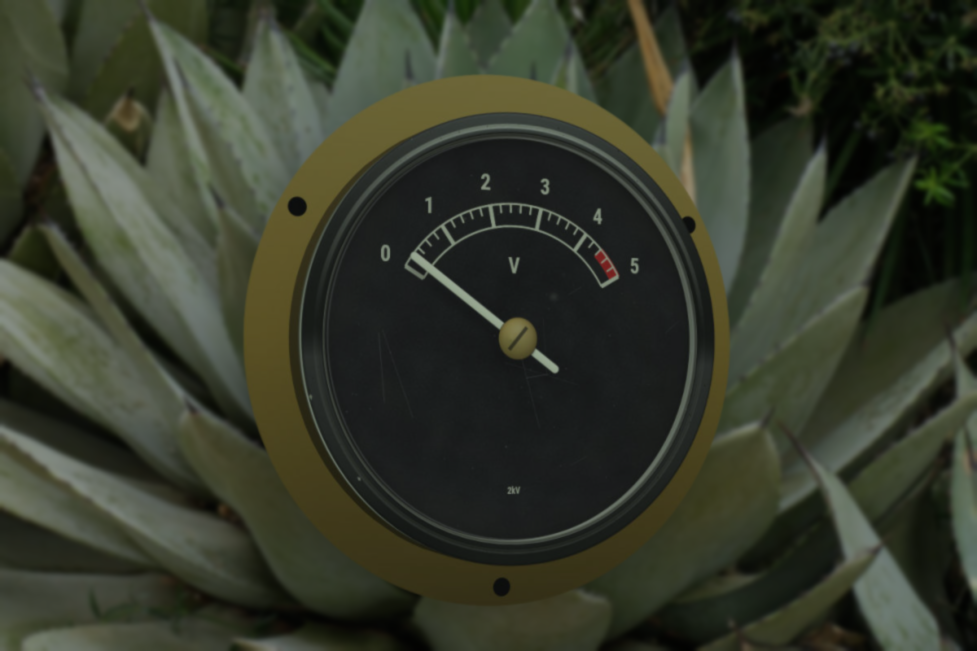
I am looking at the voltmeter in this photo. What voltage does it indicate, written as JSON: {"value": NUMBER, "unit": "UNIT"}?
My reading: {"value": 0.2, "unit": "V"}
